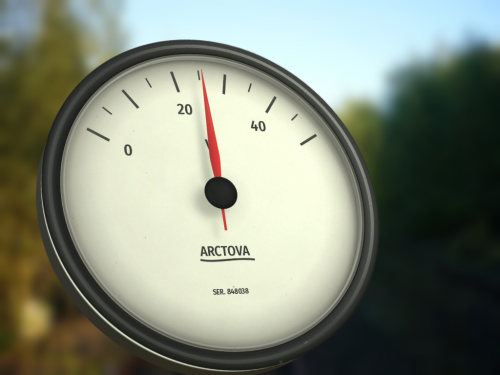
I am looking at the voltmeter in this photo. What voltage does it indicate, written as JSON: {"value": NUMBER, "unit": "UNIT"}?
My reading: {"value": 25, "unit": "V"}
